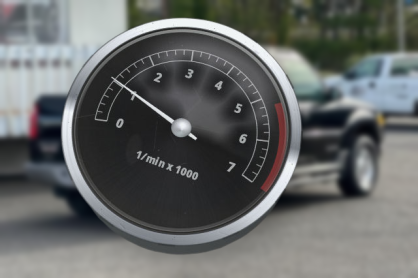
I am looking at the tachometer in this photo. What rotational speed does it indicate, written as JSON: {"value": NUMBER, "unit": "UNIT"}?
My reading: {"value": 1000, "unit": "rpm"}
